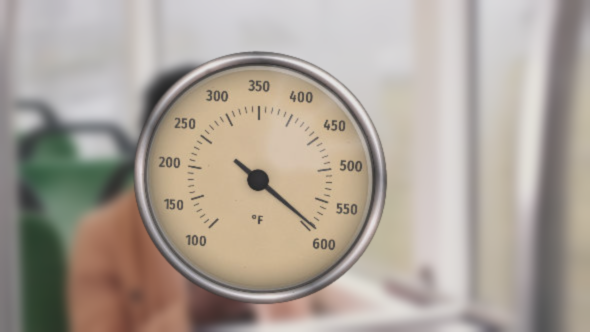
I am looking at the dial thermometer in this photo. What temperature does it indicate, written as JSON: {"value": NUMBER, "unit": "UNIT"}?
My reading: {"value": 590, "unit": "°F"}
